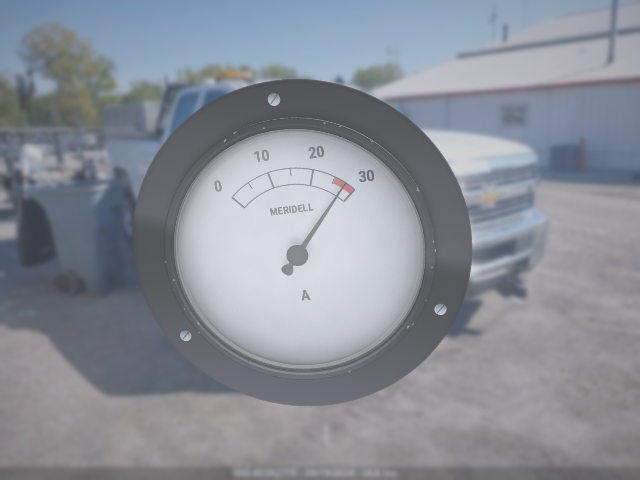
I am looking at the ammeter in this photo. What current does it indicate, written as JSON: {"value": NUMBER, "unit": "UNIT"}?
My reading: {"value": 27.5, "unit": "A"}
